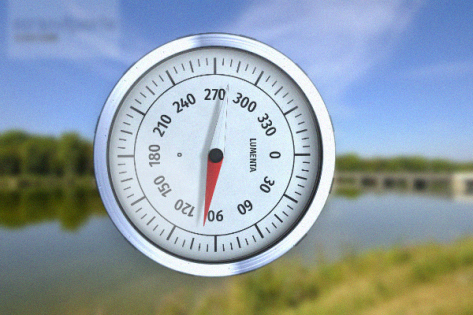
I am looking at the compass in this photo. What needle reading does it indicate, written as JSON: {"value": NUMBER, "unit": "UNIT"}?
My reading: {"value": 100, "unit": "°"}
